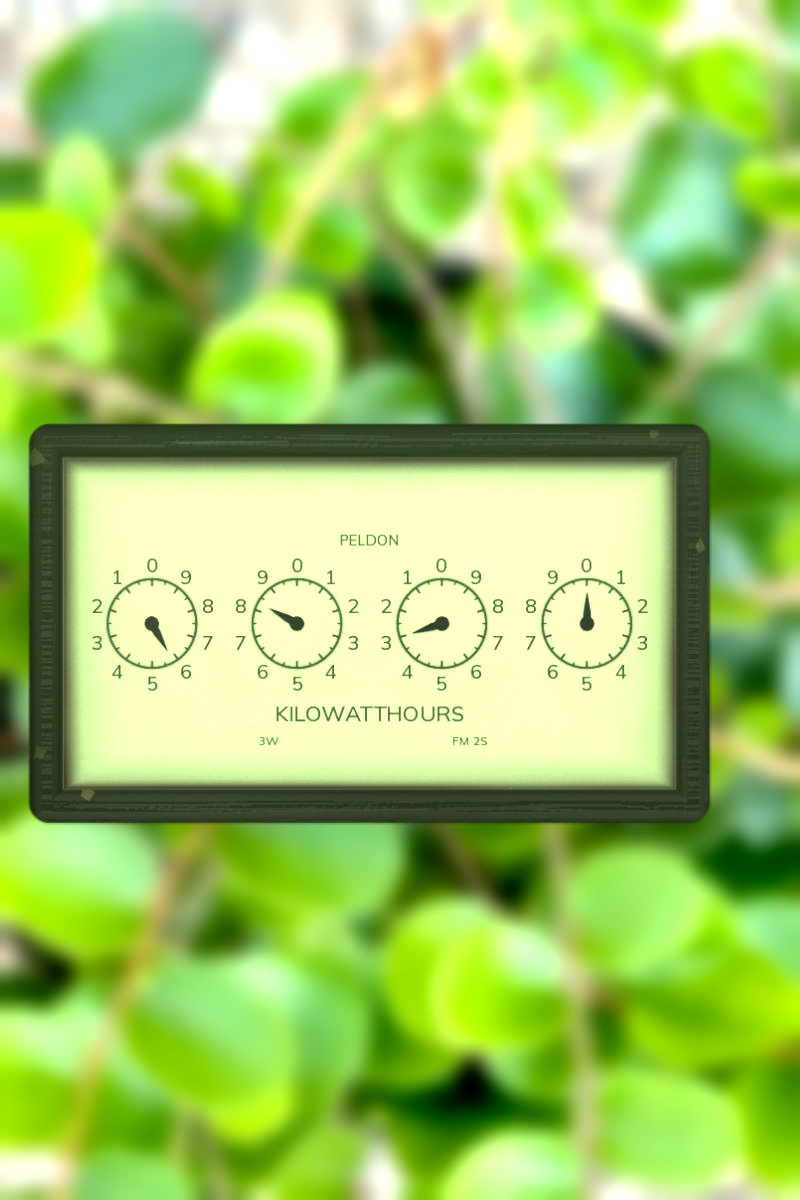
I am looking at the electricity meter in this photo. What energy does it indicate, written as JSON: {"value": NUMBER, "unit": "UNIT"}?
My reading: {"value": 5830, "unit": "kWh"}
